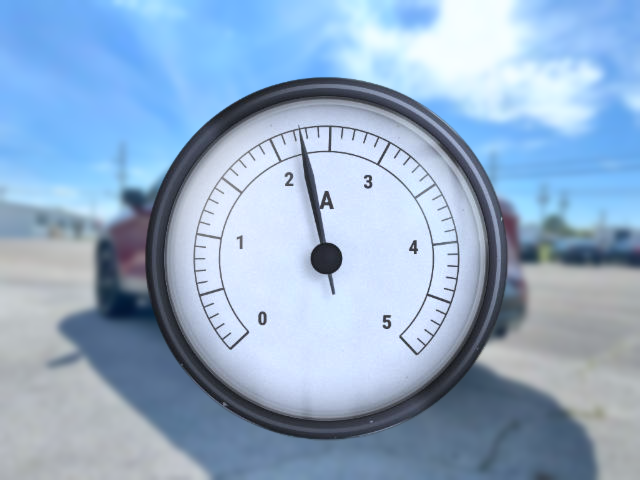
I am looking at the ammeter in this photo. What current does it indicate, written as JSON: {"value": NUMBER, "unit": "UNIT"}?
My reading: {"value": 2.25, "unit": "A"}
